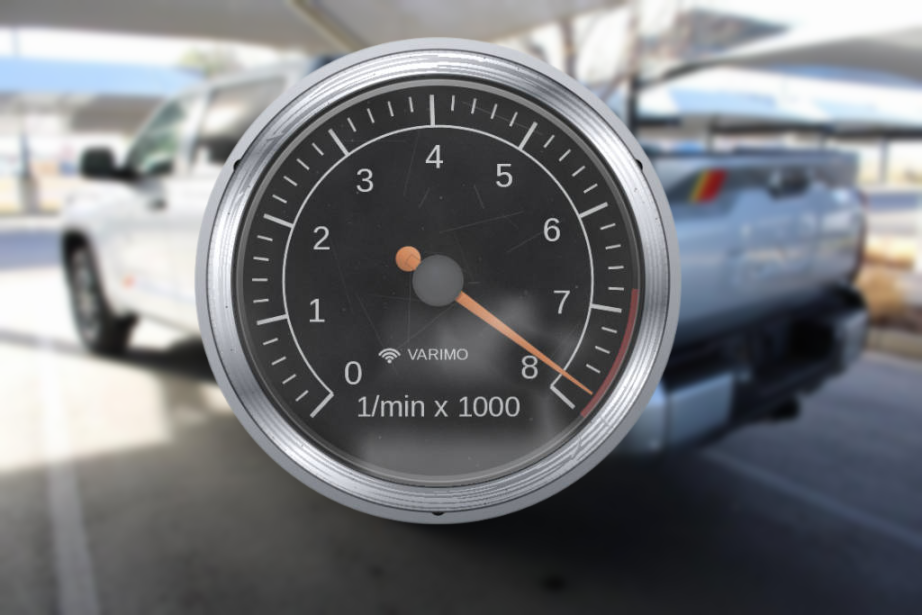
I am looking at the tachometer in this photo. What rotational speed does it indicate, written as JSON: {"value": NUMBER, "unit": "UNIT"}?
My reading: {"value": 7800, "unit": "rpm"}
